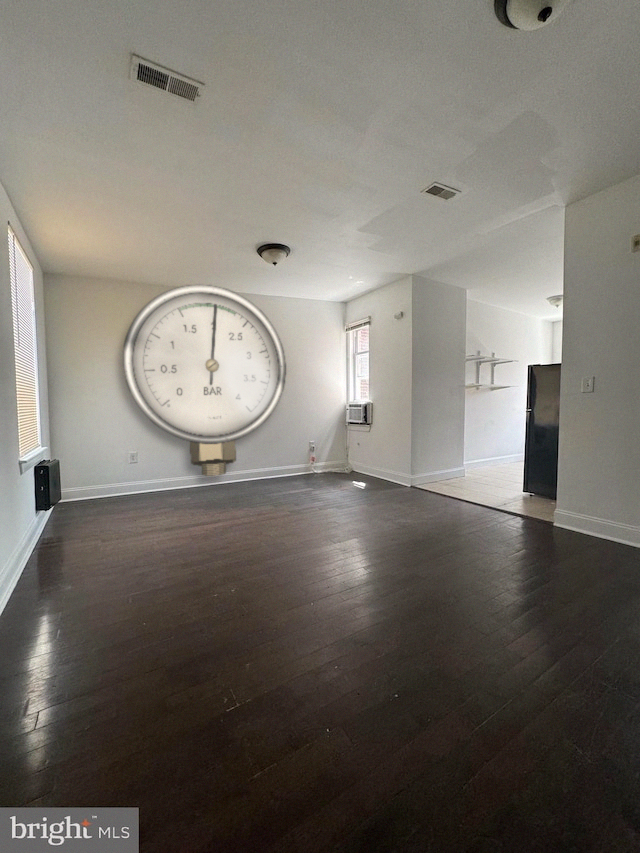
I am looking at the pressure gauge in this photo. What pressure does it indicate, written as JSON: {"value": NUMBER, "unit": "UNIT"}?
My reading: {"value": 2, "unit": "bar"}
